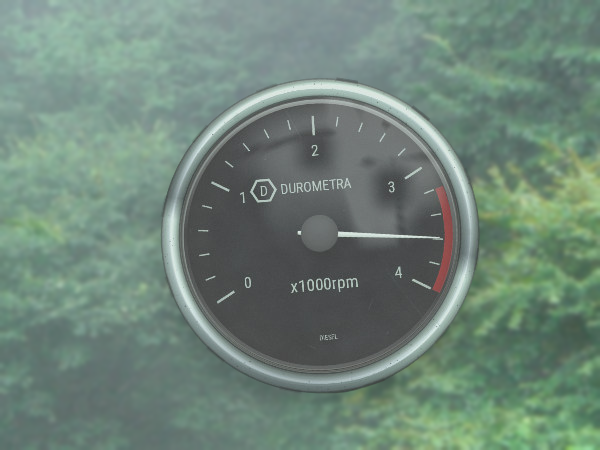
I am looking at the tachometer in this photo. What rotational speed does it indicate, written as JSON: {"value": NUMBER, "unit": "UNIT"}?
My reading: {"value": 3600, "unit": "rpm"}
